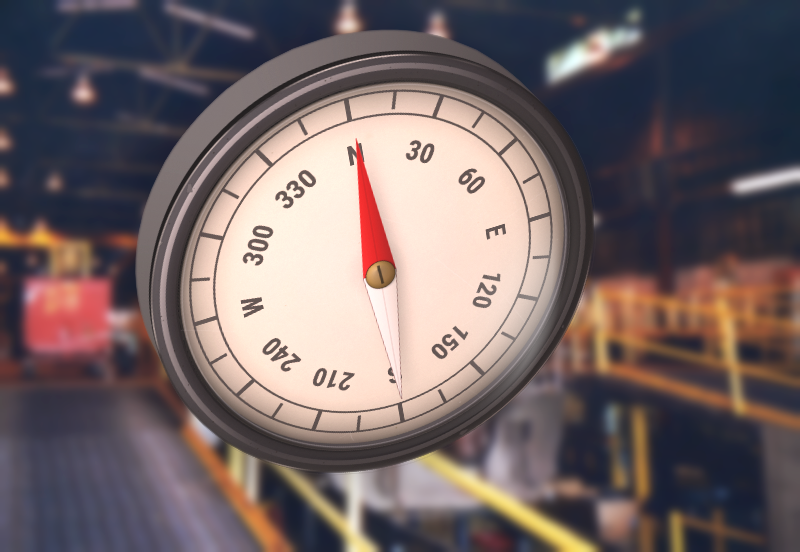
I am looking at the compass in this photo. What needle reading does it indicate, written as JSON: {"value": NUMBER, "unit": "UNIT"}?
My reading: {"value": 0, "unit": "°"}
